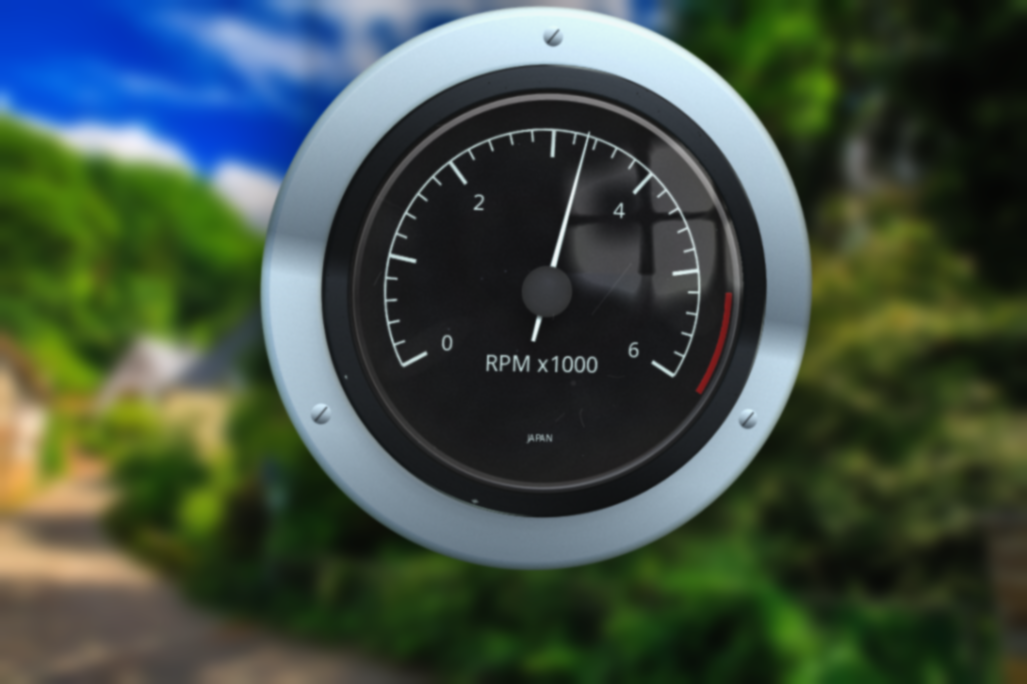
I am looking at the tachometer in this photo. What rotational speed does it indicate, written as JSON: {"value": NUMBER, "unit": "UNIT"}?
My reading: {"value": 3300, "unit": "rpm"}
